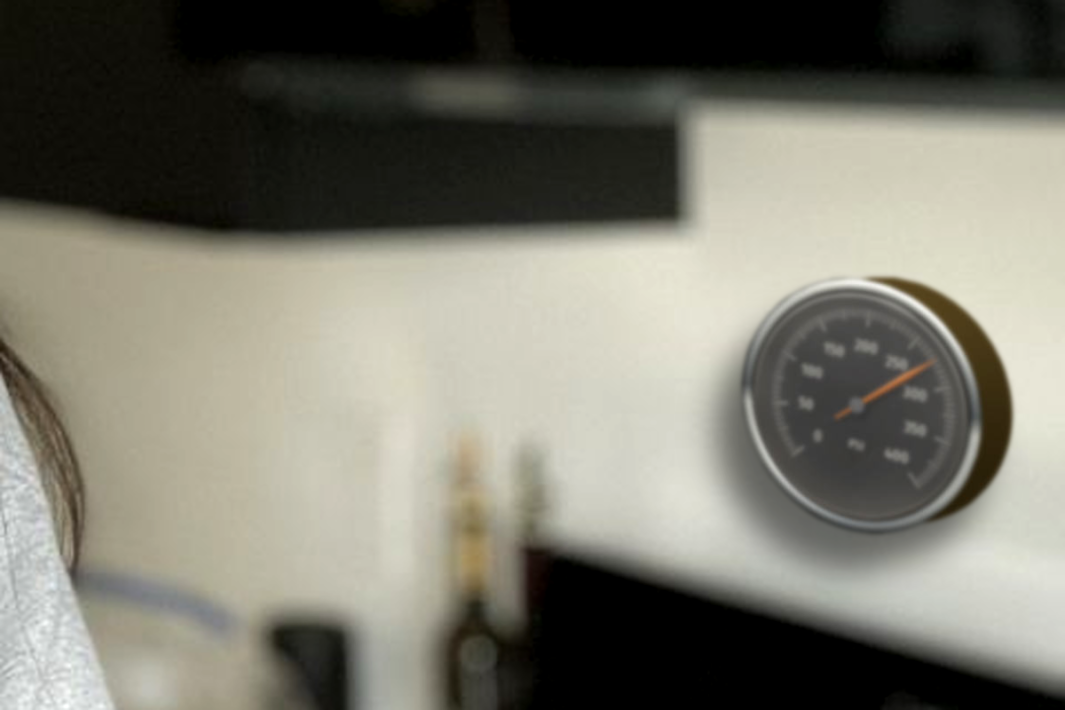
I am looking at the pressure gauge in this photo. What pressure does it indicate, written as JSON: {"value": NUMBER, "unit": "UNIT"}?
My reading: {"value": 275, "unit": "psi"}
